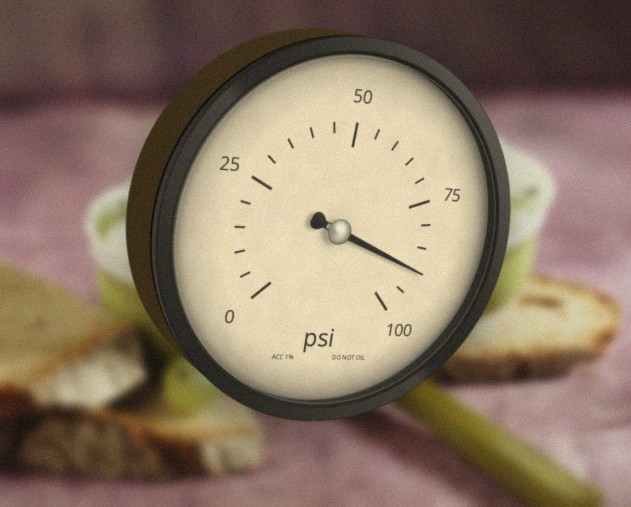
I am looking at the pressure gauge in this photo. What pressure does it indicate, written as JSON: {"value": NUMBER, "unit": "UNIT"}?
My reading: {"value": 90, "unit": "psi"}
